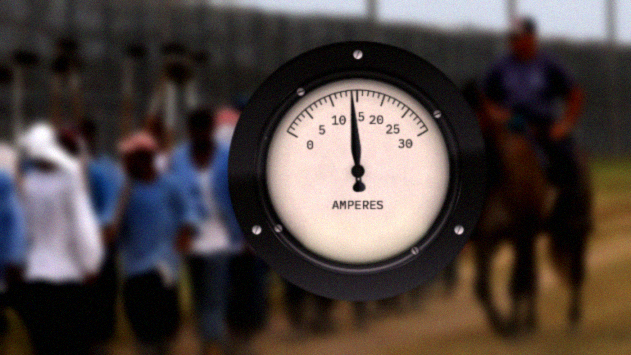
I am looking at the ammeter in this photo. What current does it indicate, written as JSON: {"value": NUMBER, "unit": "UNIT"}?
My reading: {"value": 14, "unit": "A"}
